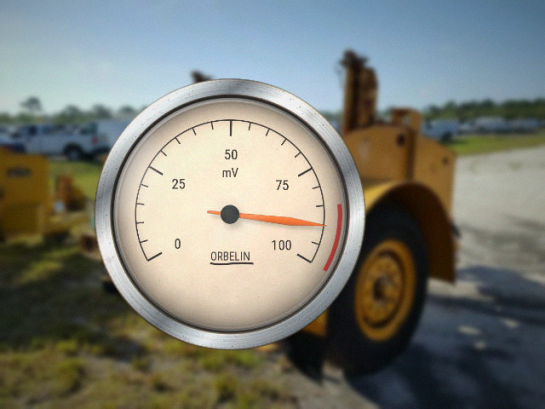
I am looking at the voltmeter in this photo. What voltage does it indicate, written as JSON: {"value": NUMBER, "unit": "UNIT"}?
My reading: {"value": 90, "unit": "mV"}
